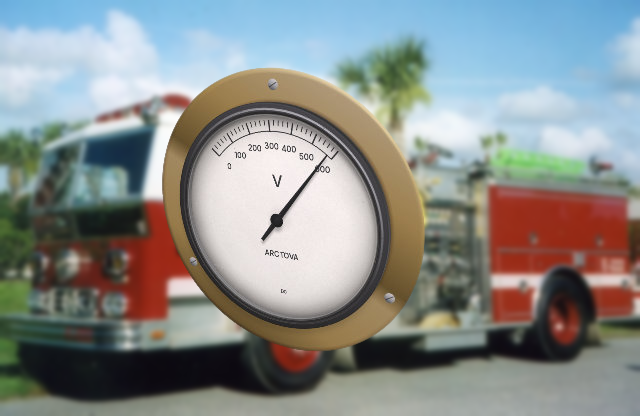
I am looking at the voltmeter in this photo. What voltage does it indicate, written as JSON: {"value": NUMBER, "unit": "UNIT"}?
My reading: {"value": 580, "unit": "V"}
